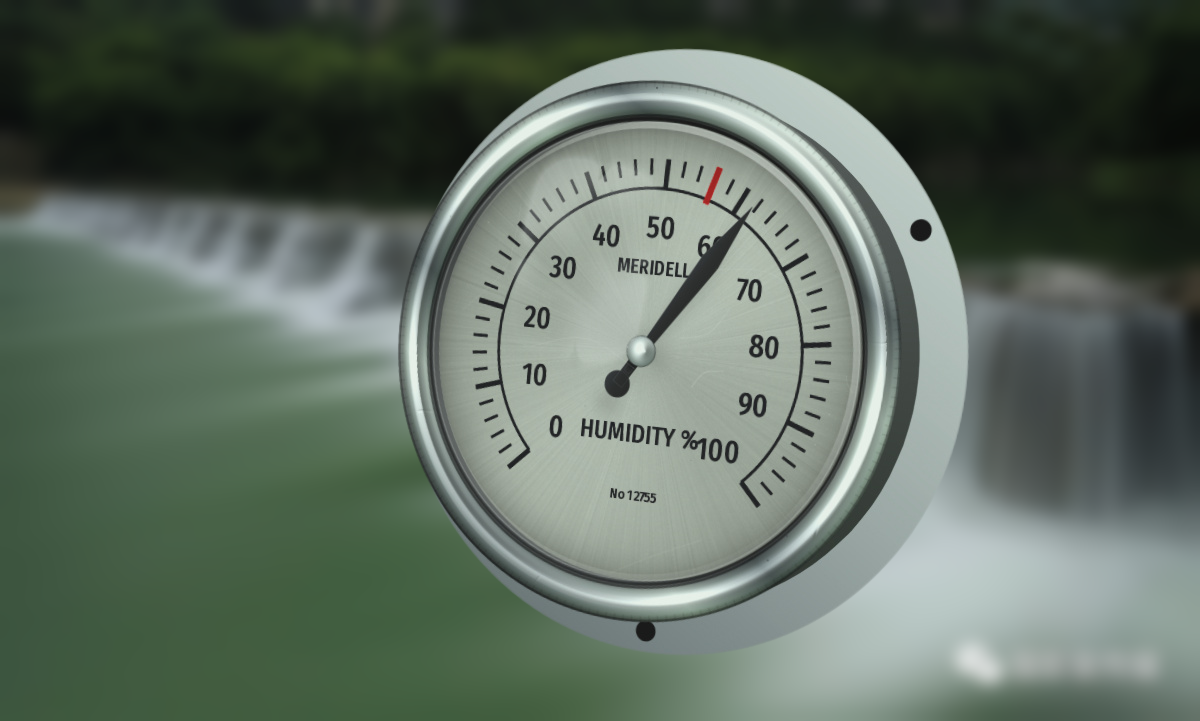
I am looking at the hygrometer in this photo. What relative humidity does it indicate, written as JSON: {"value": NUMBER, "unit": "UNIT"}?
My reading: {"value": 62, "unit": "%"}
